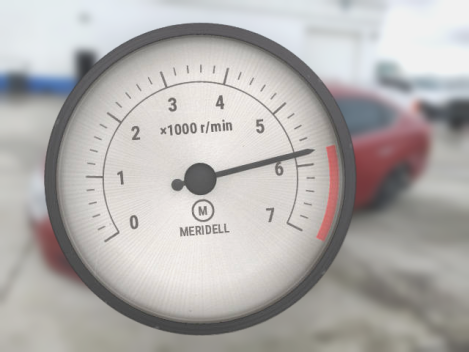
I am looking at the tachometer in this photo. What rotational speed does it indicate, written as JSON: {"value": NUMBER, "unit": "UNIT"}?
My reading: {"value": 5800, "unit": "rpm"}
